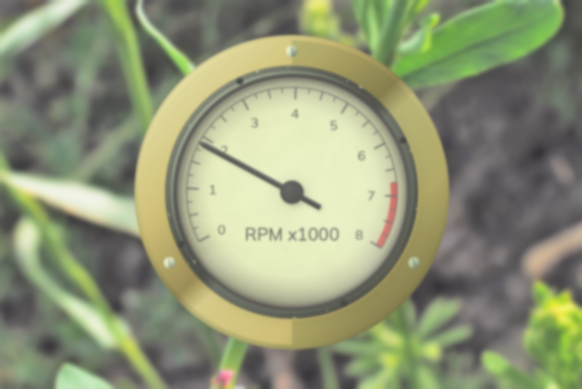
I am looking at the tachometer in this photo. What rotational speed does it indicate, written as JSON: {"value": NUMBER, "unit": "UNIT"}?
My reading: {"value": 1875, "unit": "rpm"}
